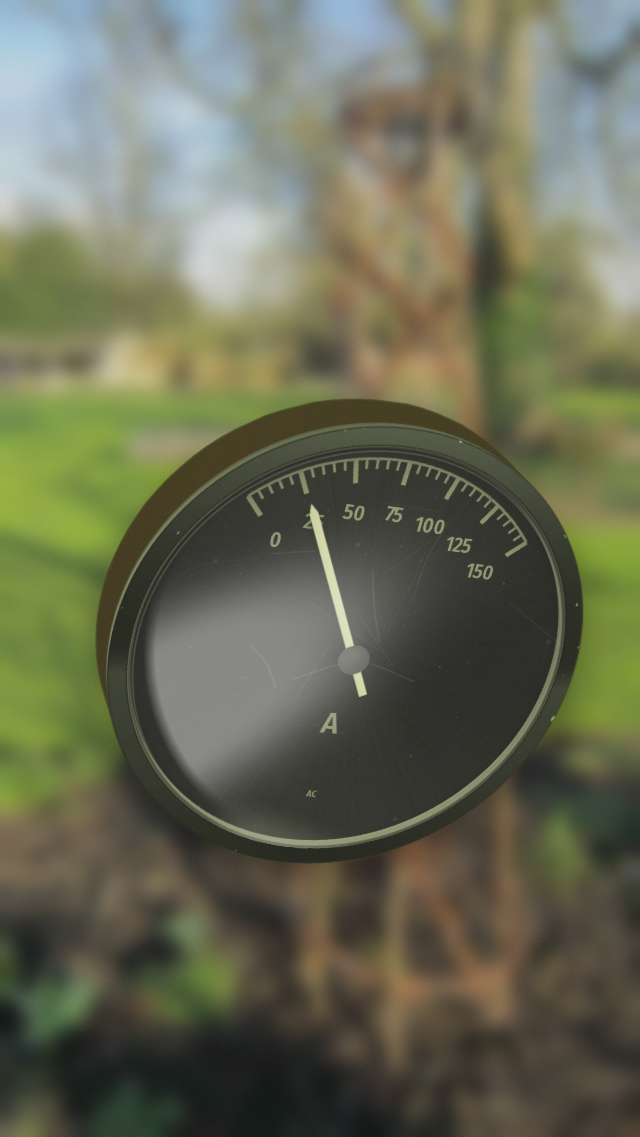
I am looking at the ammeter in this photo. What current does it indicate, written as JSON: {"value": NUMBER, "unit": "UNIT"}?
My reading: {"value": 25, "unit": "A"}
